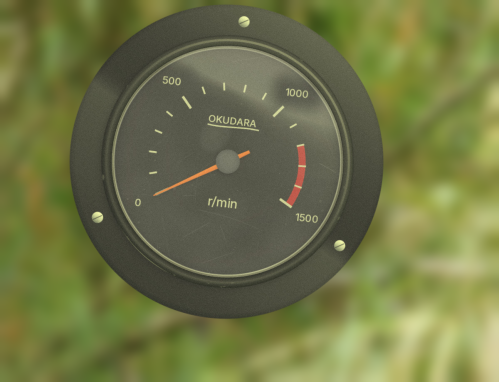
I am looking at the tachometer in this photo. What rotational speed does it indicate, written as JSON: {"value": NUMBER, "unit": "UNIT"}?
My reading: {"value": 0, "unit": "rpm"}
